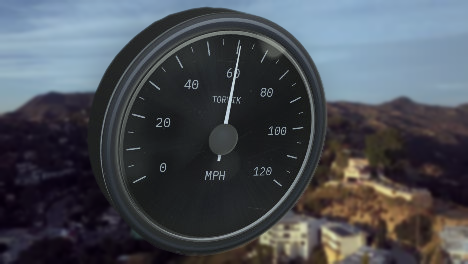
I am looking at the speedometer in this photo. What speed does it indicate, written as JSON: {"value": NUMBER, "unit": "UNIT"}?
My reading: {"value": 60, "unit": "mph"}
